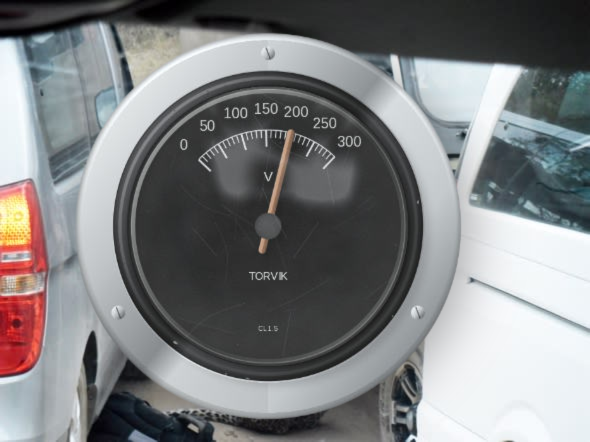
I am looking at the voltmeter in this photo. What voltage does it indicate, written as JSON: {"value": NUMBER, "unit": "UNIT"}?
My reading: {"value": 200, "unit": "V"}
